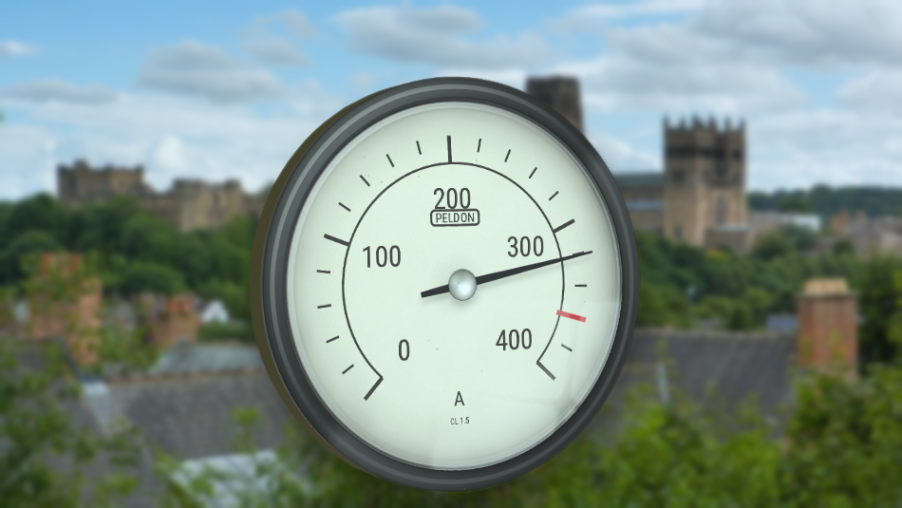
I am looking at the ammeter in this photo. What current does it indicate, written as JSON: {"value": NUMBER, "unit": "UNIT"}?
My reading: {"value": 320, "unit": "A"}
